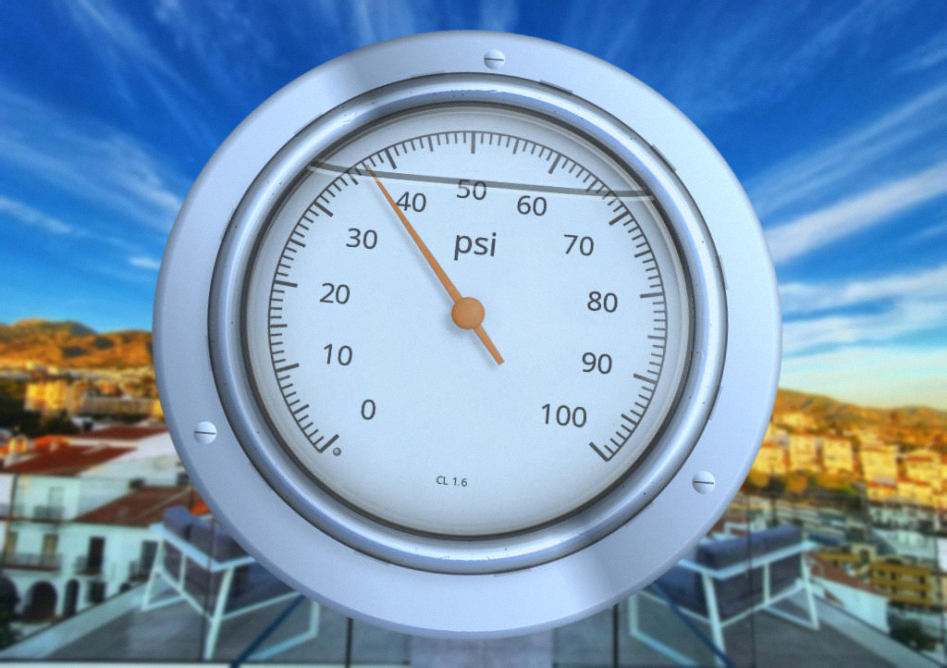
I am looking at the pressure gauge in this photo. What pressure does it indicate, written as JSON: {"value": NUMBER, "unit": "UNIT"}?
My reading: {"value": 37, "unit": "psi"}
